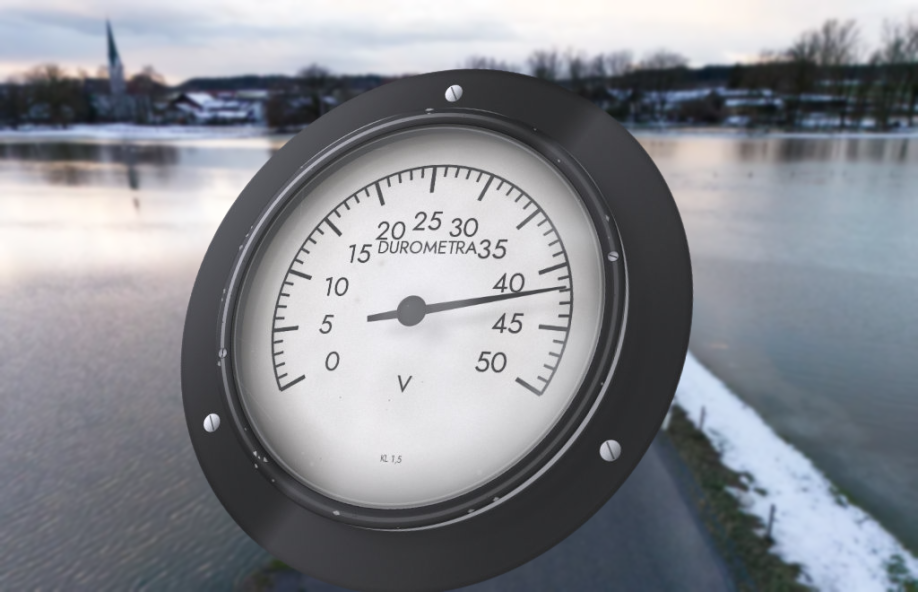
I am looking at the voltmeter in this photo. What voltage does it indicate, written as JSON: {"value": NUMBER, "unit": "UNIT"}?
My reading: {"value": 42, "unit": "V"}
